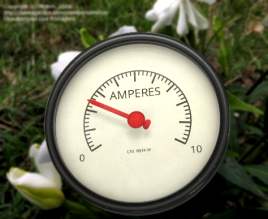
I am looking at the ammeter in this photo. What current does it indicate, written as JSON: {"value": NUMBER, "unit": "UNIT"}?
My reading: {"value": 2.4, "unit": "A"}
